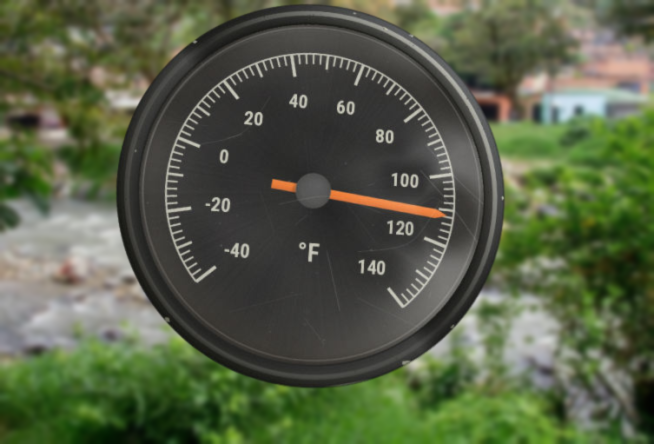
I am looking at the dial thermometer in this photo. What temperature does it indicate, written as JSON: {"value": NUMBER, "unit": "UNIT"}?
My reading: {"value": 112, "unit": "°F"}
